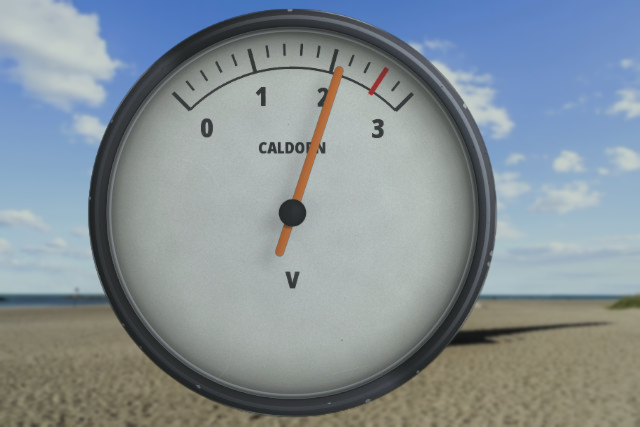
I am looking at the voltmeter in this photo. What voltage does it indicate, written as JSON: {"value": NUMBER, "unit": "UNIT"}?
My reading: {"value": 2.1, "unit": "V"}
